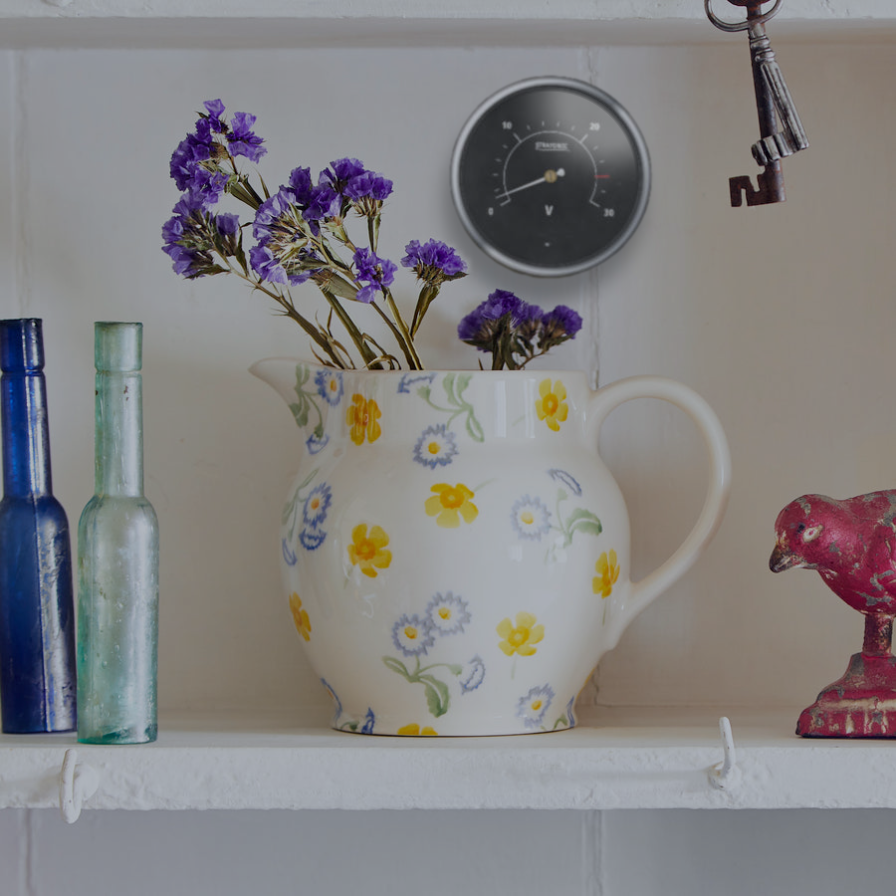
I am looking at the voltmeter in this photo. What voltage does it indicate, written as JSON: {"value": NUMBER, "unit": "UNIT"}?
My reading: {"value": 1, "unit": "V"}
